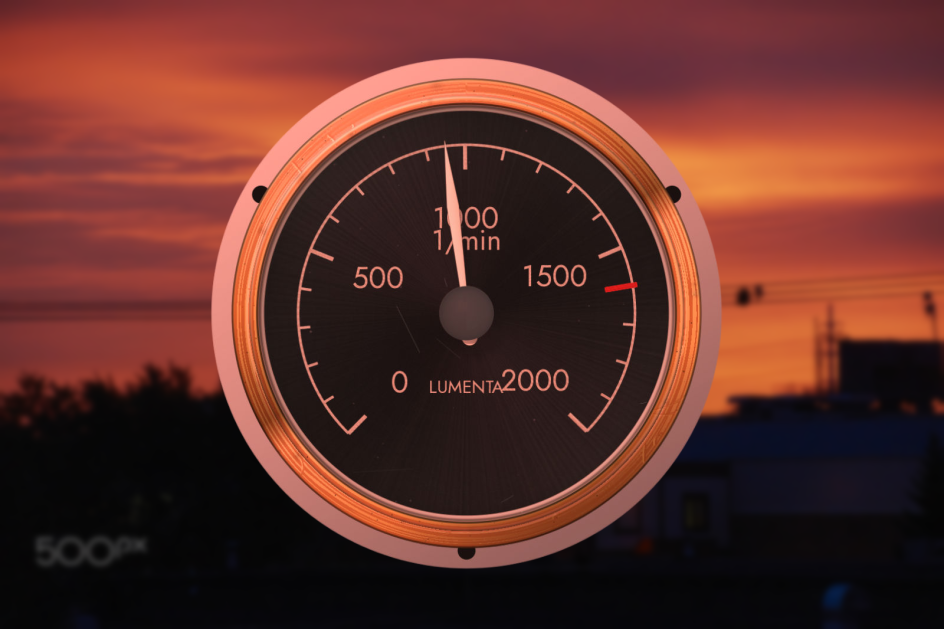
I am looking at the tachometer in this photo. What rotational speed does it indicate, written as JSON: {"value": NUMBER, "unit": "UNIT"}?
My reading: {"value": 950, "unit": "rpm"}
